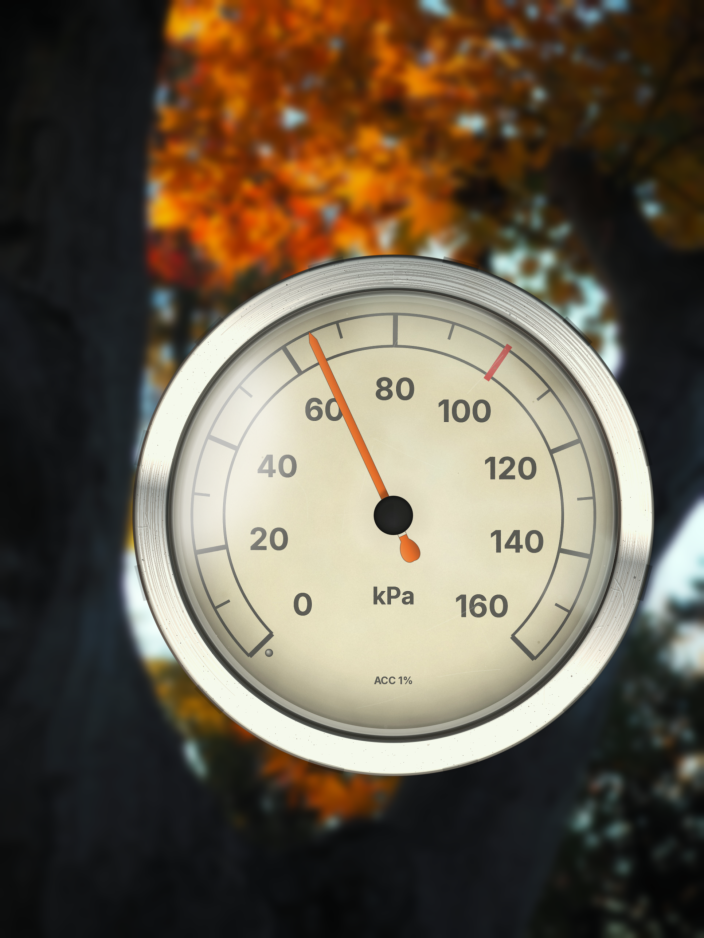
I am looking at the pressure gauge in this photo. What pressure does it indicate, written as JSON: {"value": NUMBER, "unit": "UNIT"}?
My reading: {"value": 65, "unit": "kPa"}
